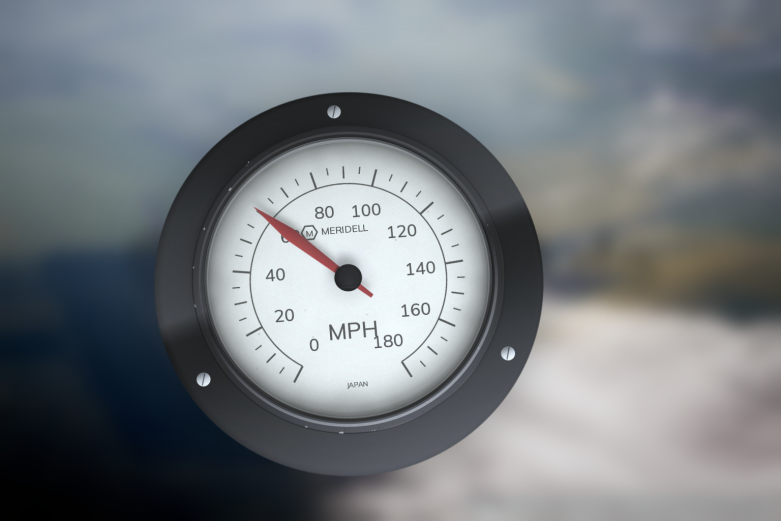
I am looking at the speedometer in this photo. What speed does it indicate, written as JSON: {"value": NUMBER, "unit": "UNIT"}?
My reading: {"value": 60, "unit": "mph"}
